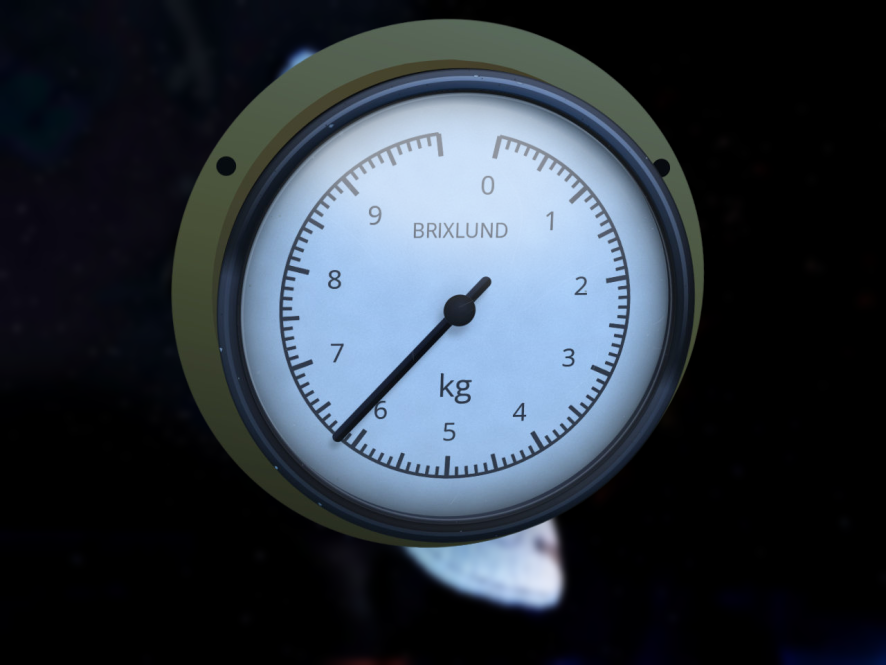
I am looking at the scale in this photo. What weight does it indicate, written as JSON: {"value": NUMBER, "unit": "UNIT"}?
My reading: {"value": 6.2, "unit": "kg"}
